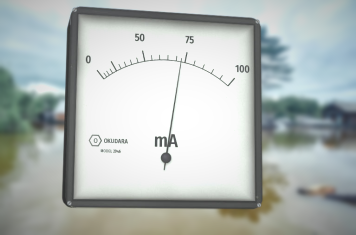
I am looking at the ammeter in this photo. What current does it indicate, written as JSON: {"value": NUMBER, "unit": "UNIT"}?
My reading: {"value": 72.5, "unit": "mA"}
